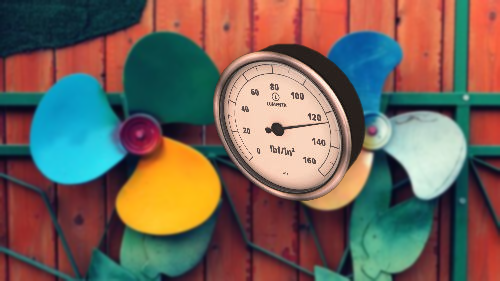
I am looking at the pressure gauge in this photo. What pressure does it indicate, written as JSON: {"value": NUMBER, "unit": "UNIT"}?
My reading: {"value": 125, "unit": "psi"}
